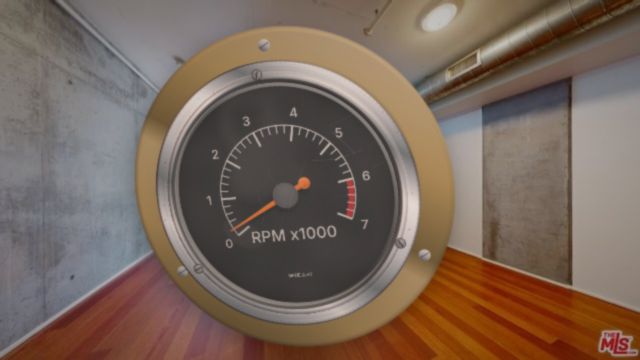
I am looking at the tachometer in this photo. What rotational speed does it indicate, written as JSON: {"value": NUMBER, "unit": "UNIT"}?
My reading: {"value": 200, "unit": "rpm"}
